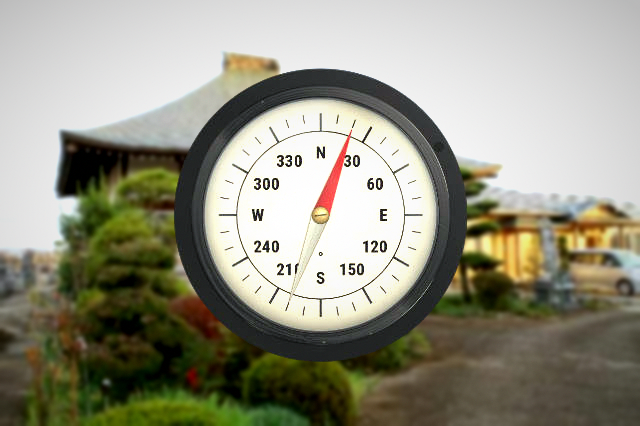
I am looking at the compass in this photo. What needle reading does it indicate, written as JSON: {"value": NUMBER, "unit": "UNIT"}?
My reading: {"value": 20, "unit": "°"}
